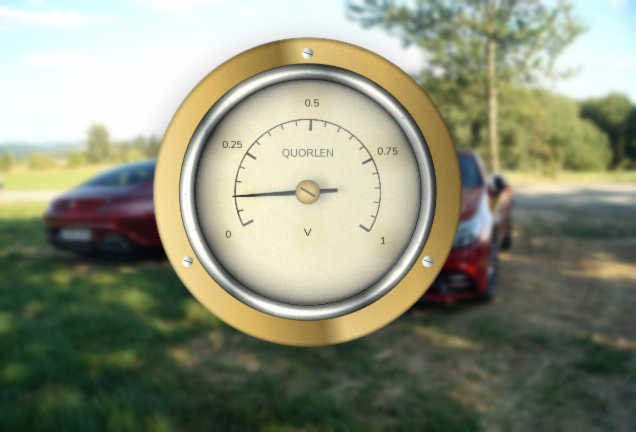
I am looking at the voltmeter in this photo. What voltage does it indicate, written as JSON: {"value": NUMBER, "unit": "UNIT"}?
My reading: {"value": 0.1, "unit": "V"}
